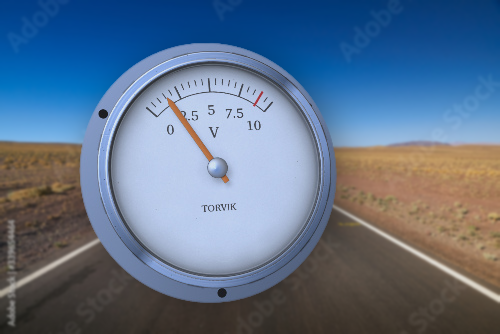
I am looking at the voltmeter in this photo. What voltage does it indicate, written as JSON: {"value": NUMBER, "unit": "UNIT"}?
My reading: {"value": 1.5, "unit": "V"}
